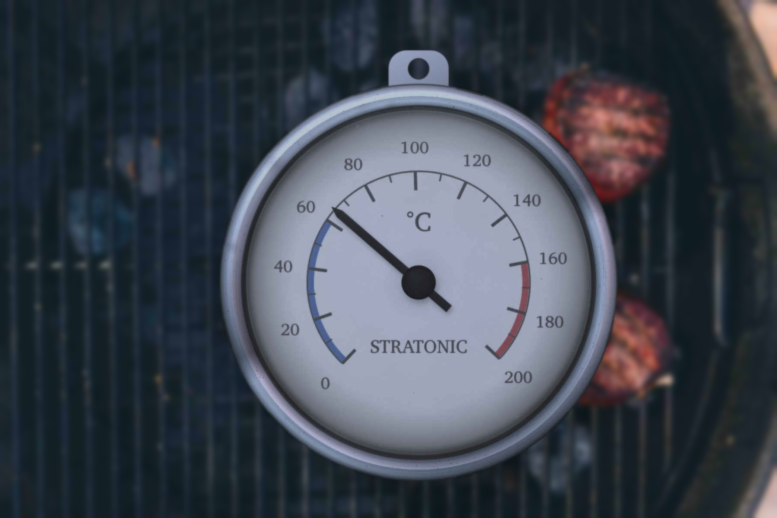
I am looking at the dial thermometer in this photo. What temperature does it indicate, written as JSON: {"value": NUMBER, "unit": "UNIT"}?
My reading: {"value": 65, "unit": "°C"}
